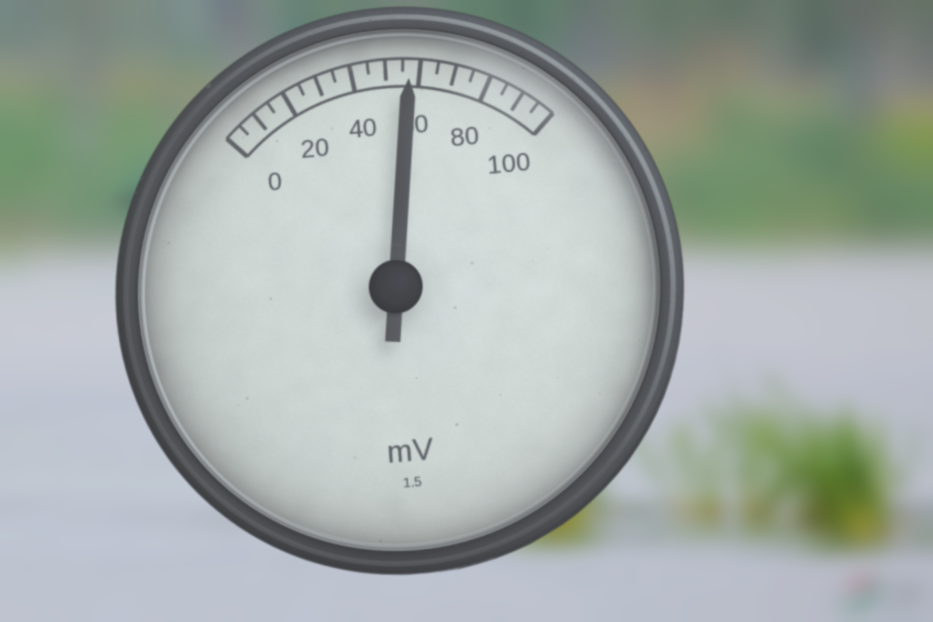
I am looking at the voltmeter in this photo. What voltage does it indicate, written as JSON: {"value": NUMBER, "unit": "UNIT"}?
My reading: {"value": 57.5, "unit": "mV"}
